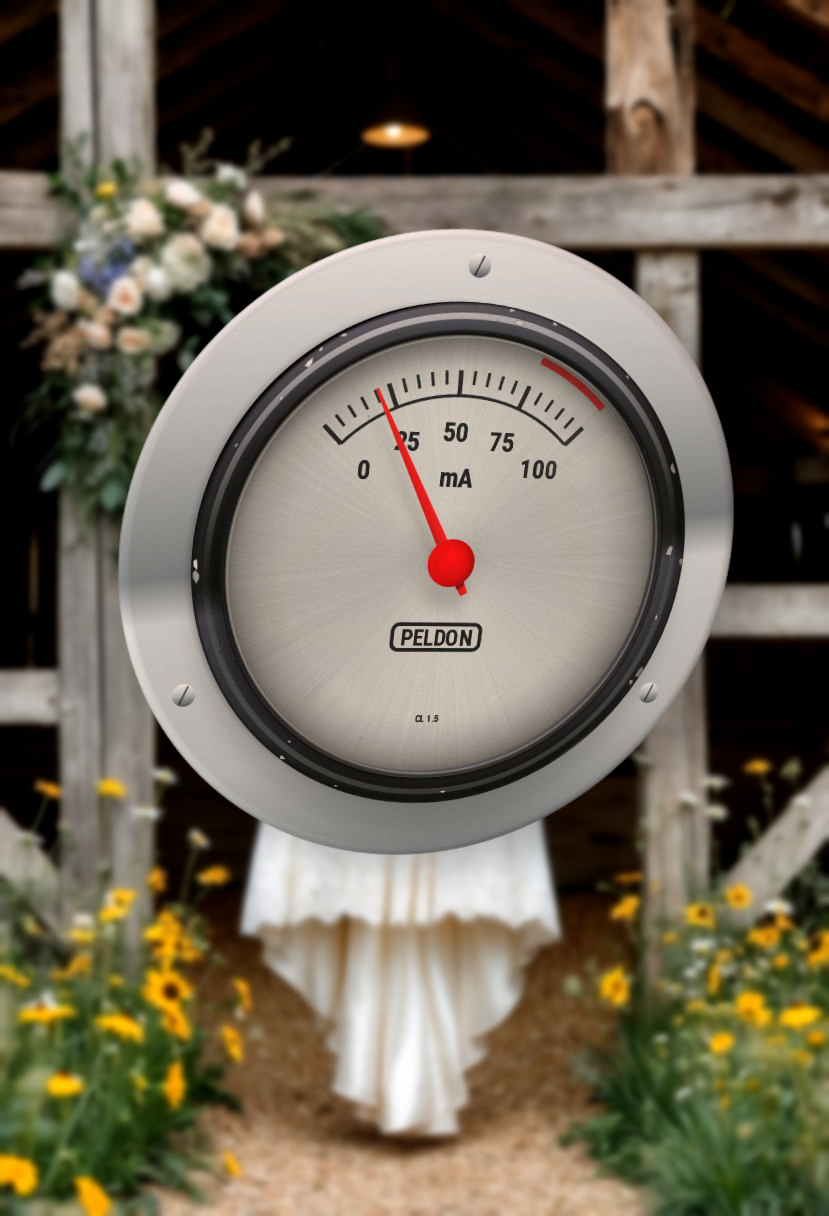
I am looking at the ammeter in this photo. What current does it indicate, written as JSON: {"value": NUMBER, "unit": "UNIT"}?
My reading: {"value": 20, "unit": "mA"}
